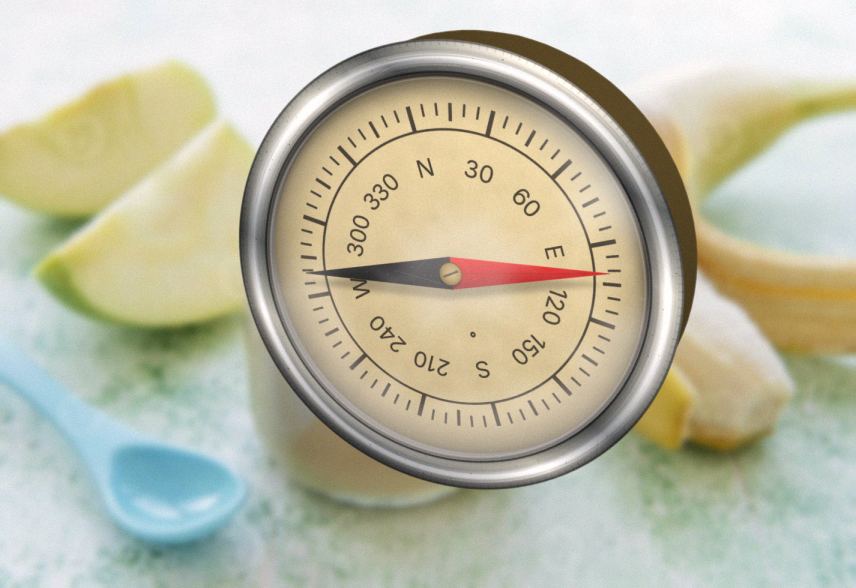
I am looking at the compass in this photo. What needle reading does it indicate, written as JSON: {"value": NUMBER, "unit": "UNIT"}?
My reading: {"value": 100, "unit": "°"}
